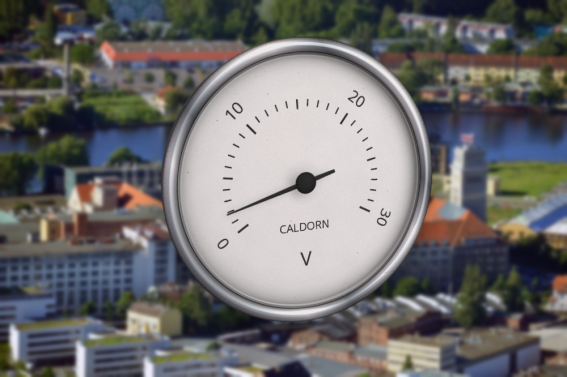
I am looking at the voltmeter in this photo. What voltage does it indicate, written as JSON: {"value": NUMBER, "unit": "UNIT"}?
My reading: {"value": 2, "unit": "V"}
